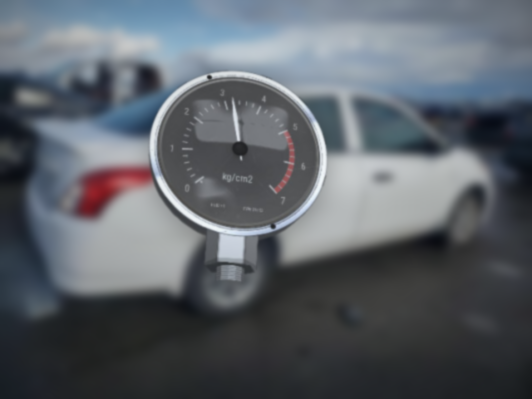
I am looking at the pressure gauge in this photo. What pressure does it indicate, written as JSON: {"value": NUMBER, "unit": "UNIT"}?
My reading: {"value": 3.2, "unit": "kg/cm²"}
